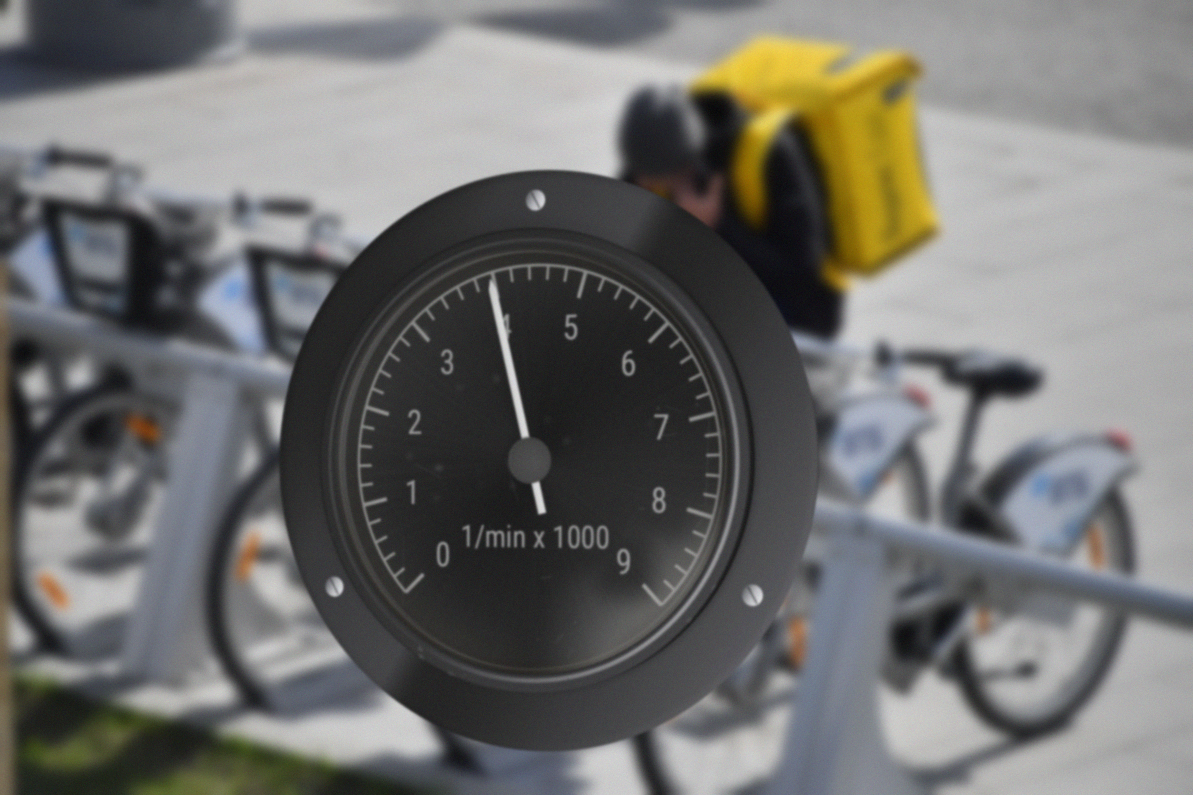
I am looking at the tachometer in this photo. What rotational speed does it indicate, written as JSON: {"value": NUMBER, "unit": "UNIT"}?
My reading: {"value": 4000, "unit": "rpm"}
